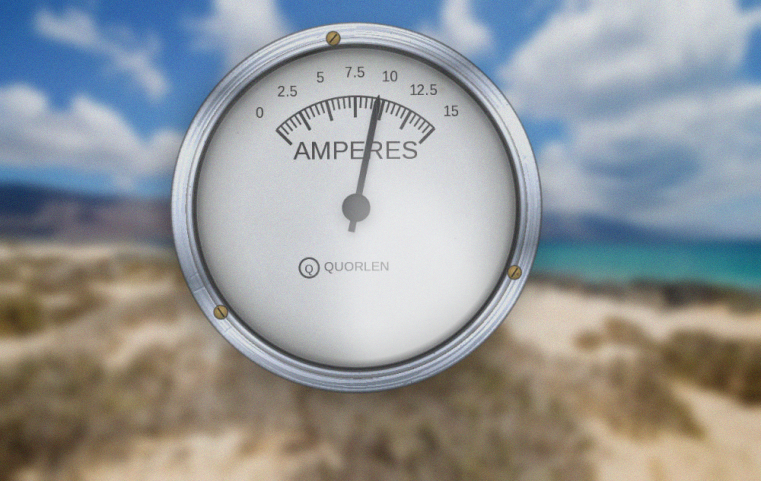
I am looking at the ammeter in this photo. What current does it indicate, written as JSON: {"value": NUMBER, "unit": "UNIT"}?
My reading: {"value": 9.5, "unit": "A"}
